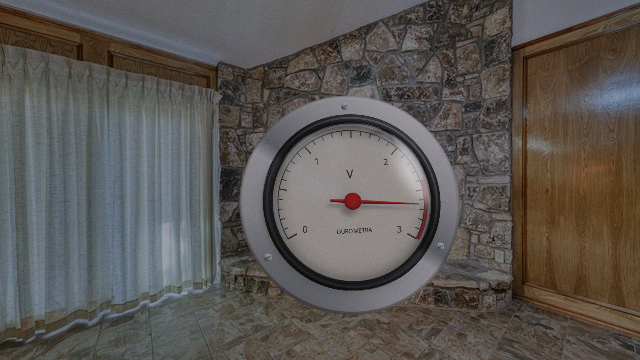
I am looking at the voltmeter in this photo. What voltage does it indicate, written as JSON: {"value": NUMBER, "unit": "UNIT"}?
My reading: {"value": 2.65, "unit": "V"}
